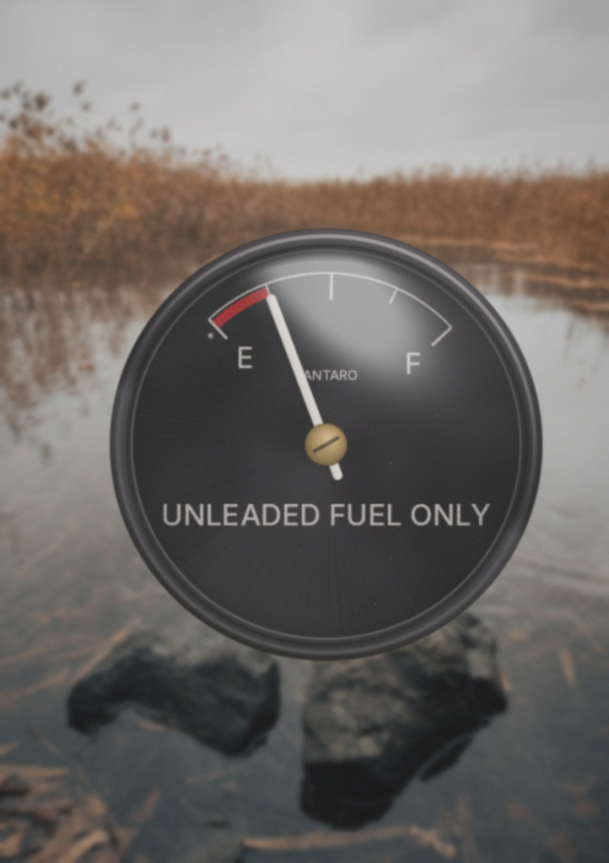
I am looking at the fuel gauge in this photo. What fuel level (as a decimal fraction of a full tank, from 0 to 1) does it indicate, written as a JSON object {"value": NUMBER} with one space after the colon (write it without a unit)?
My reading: {"value": 0.25}
